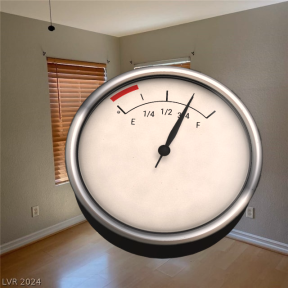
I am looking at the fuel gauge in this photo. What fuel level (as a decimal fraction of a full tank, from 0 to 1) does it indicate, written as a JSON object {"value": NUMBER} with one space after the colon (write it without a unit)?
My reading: {"value": 0.75}
